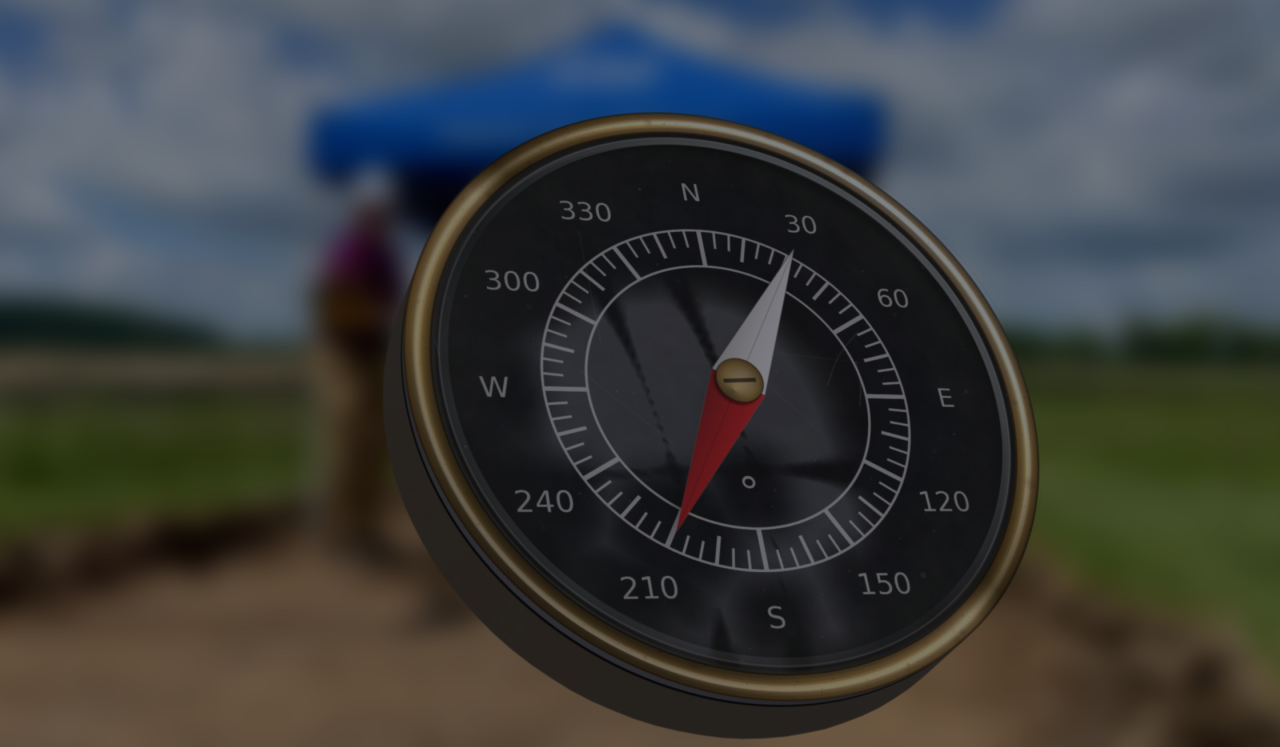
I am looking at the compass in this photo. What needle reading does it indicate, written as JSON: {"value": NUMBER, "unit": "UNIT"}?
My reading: {"value": 210, "unit": "°"}
